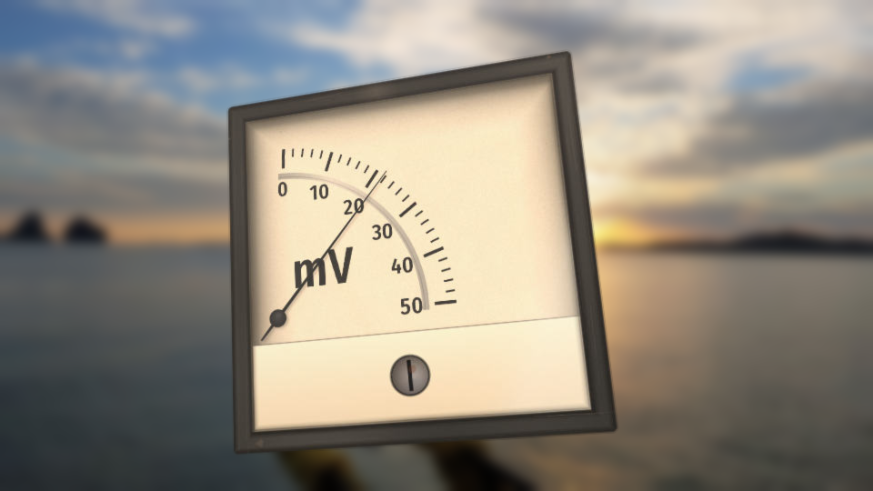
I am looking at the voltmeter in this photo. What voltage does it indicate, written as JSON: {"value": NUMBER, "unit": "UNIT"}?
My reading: {"value": 22, "unit": "mV"}
